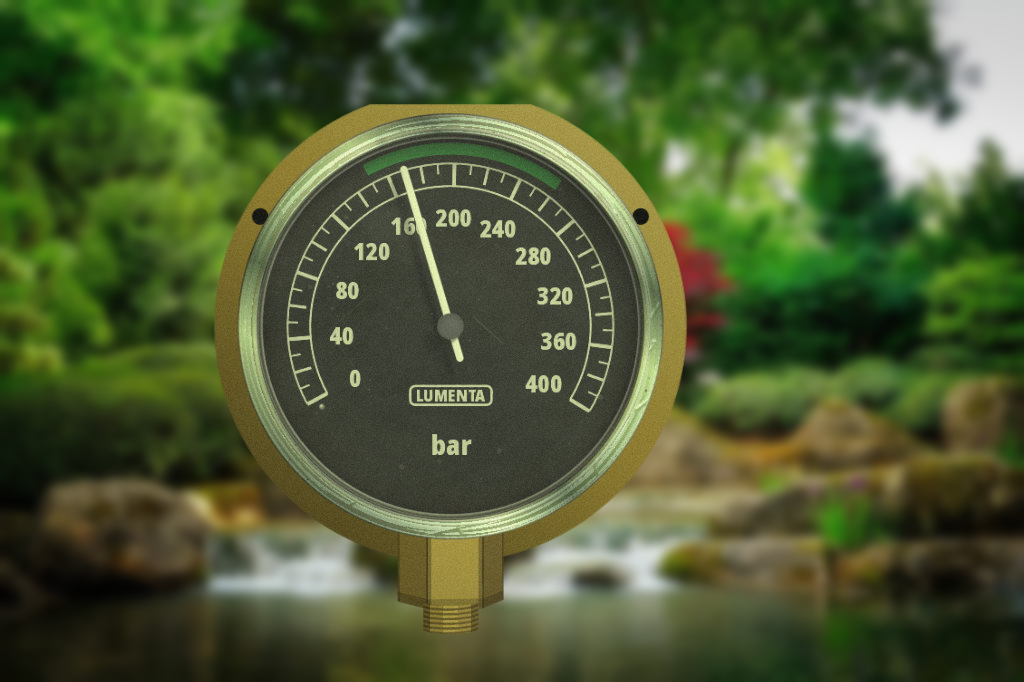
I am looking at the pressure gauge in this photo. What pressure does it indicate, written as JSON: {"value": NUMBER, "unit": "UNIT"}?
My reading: {"value": 170, "unit": "bar"}
